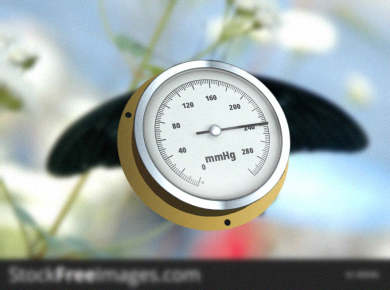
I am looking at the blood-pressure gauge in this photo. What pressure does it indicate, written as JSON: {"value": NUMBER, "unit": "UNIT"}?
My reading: {"value": 240, "unit": "mmHg"}
